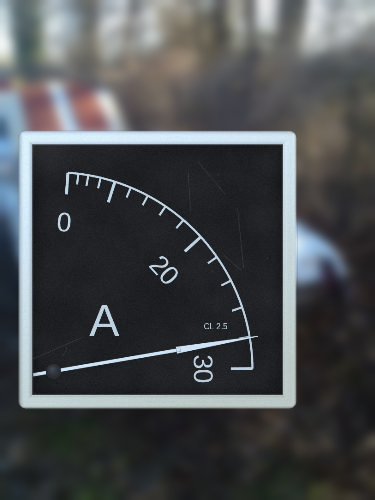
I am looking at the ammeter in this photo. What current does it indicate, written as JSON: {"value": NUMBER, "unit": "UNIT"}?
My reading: {"value": 28, "unit": "A"}
